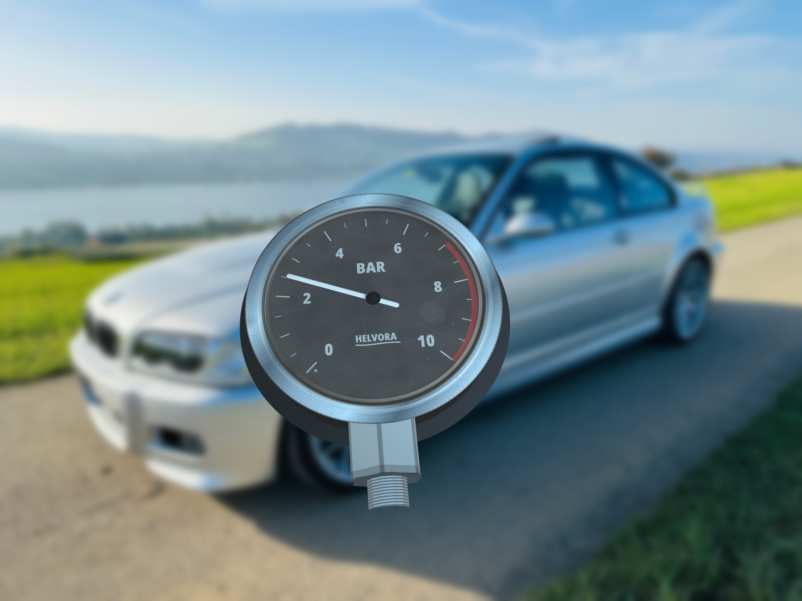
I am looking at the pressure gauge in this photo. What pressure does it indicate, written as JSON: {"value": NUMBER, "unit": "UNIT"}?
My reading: {"value": 2.5, "unit": "bar"}
